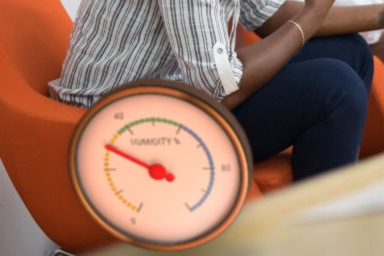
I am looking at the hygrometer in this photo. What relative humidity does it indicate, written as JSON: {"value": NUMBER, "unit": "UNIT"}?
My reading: {"value": 30, "unit": "%"}
